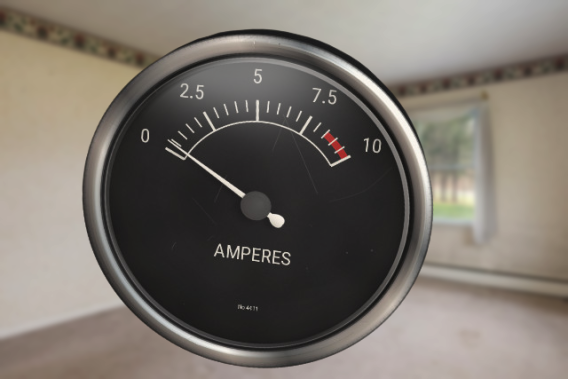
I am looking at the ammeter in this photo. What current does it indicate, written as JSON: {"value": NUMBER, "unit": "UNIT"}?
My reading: {"value": 0.5, "unit": "A"}
